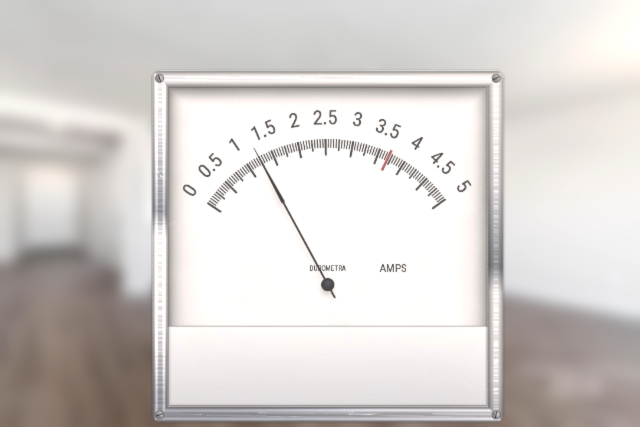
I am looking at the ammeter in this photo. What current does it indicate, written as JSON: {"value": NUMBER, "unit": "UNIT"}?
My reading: {"value": 1.25, "unit": "A"}
